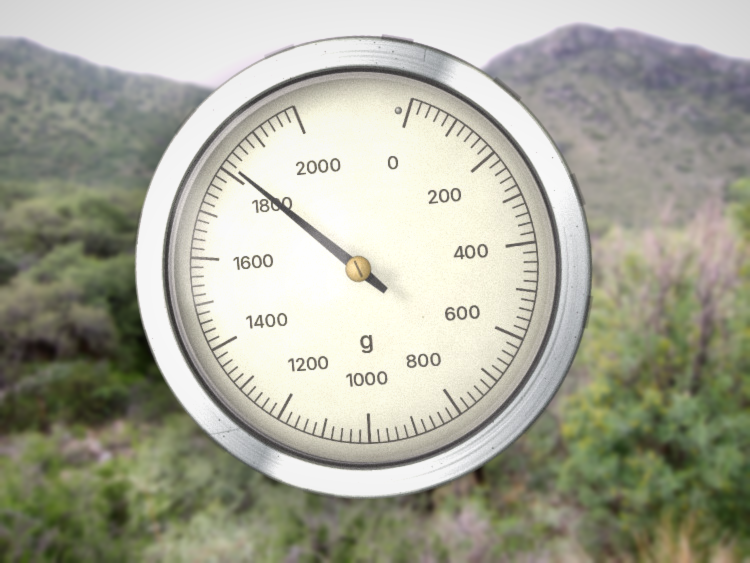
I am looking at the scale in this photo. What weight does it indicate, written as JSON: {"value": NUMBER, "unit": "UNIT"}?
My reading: {"value": 1820, "unit": "g"}
